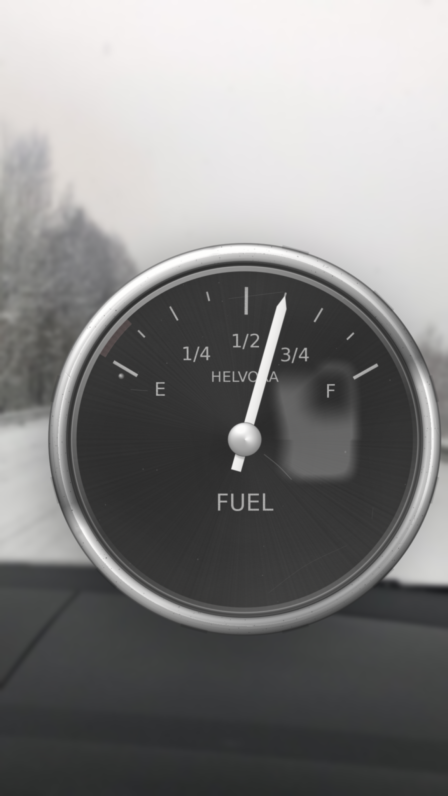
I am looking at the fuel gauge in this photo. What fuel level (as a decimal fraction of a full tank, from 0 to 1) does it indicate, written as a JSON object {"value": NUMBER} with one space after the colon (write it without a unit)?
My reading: {"value": 0.625}
